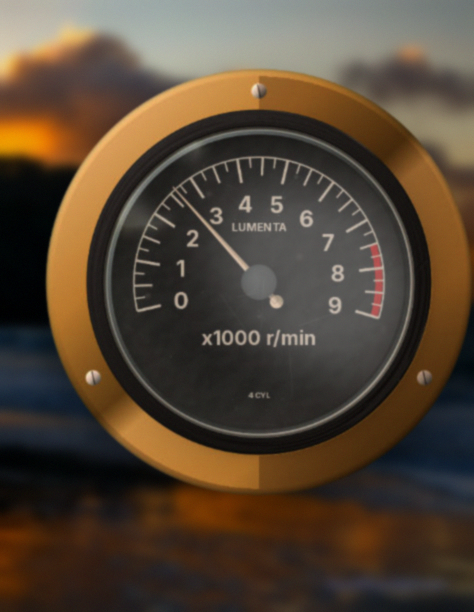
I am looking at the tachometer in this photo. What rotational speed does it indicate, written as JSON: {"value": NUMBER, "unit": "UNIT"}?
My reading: {"value": 2625, "unit": "rpm"}
